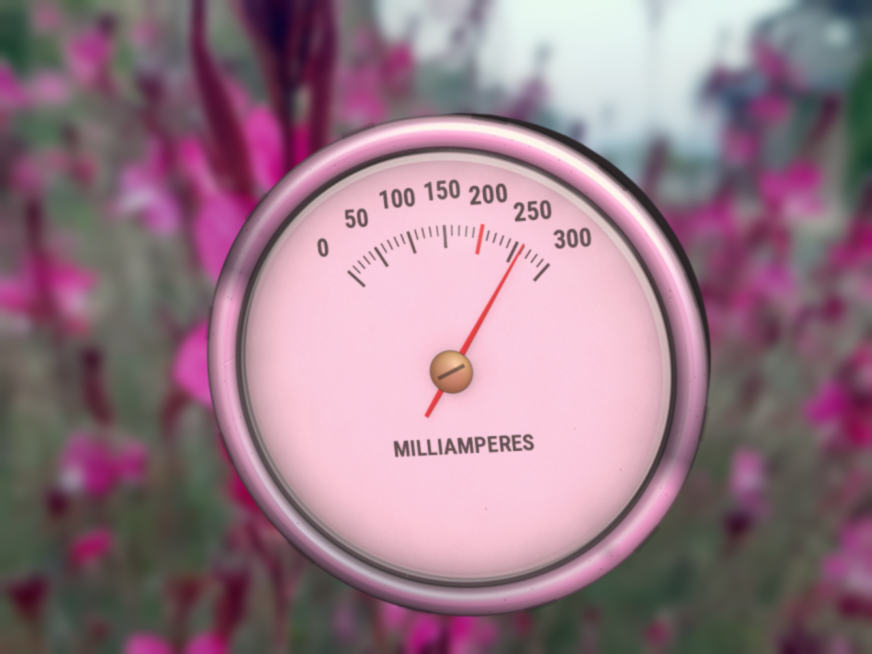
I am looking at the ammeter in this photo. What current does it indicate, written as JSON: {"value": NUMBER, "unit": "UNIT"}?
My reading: {"value": 260, "unit": "mA"}
